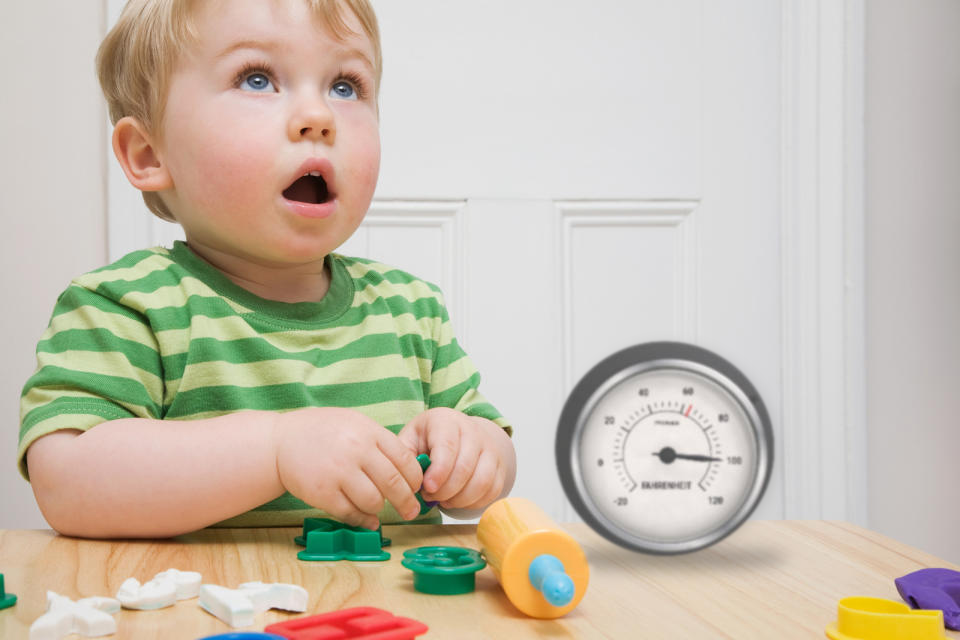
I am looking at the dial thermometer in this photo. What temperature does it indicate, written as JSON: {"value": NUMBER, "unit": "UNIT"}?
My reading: {"value": 100, "unit": "°F"}
